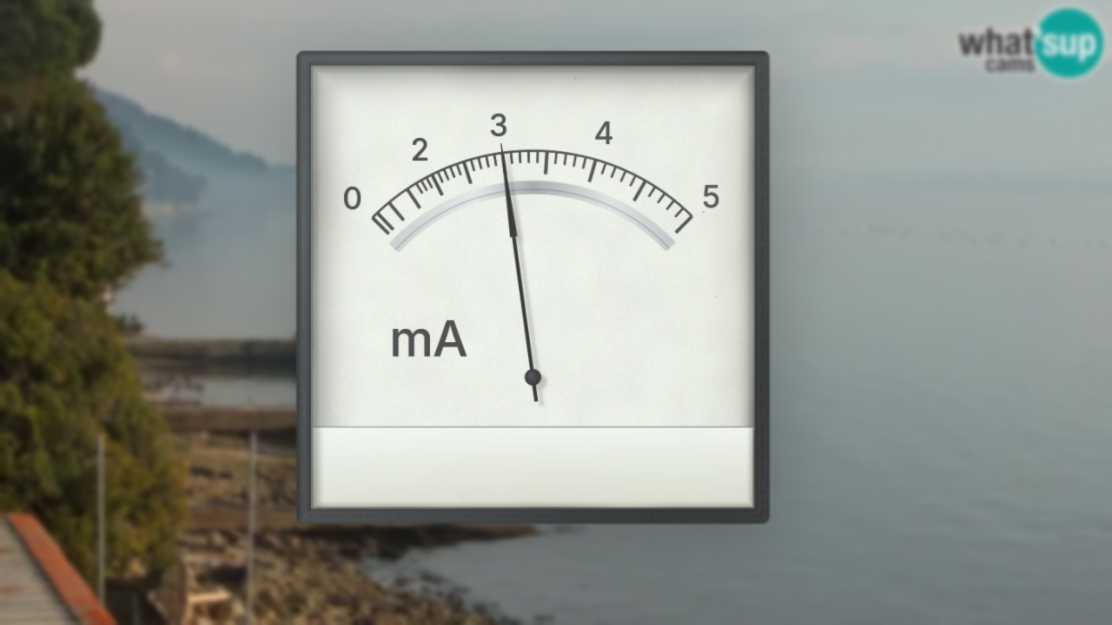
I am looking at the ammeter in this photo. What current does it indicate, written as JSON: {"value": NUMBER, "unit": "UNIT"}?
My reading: {"value": 3, "unit": "mA"}
